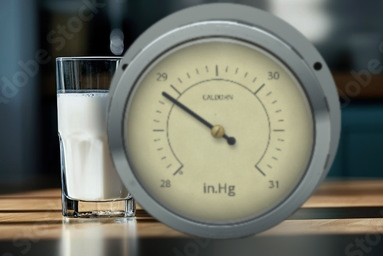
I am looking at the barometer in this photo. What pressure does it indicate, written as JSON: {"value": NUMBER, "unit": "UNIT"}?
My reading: {"value": 28.9, "unit": "inHg"}
